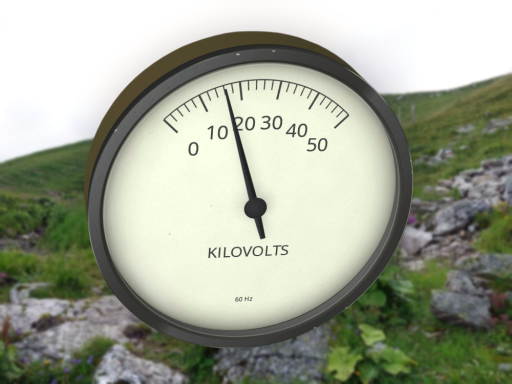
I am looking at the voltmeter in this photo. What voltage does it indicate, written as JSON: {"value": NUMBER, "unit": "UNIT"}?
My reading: {"value": 16, "unit": "kV"}
